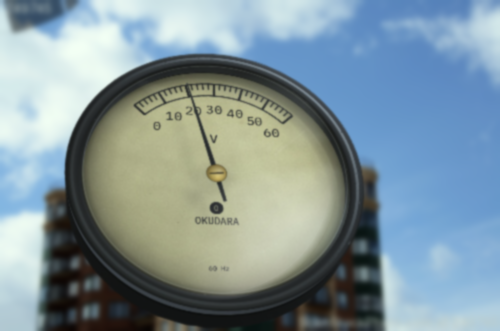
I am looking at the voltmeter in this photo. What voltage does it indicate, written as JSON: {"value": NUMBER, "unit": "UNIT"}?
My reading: {"value": 20, "unit": "V"}
